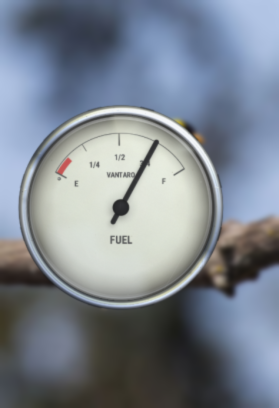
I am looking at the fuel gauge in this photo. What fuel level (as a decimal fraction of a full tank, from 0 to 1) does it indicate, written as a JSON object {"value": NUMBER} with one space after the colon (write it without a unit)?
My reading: {"value": 0.75}
